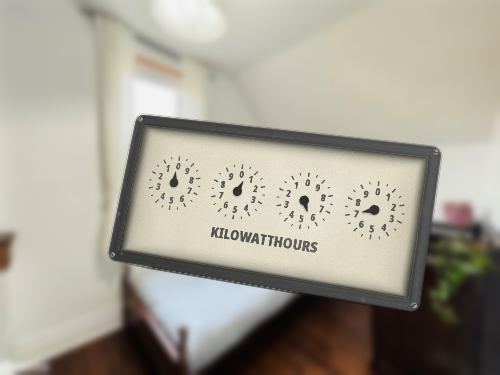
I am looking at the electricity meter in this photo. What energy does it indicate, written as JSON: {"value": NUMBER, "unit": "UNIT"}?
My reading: {"value": 57, "unit": "kWh"}
